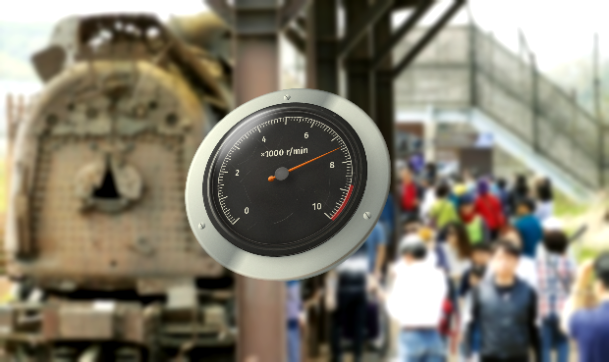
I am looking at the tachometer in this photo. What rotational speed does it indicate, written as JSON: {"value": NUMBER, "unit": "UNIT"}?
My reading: {"value": 7500, "unit": "rpm"}
